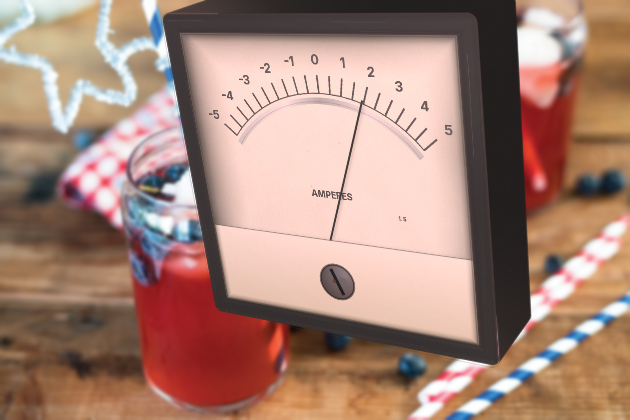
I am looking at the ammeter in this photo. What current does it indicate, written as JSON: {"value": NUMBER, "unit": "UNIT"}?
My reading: {"value": 2, "unit": "A"}
